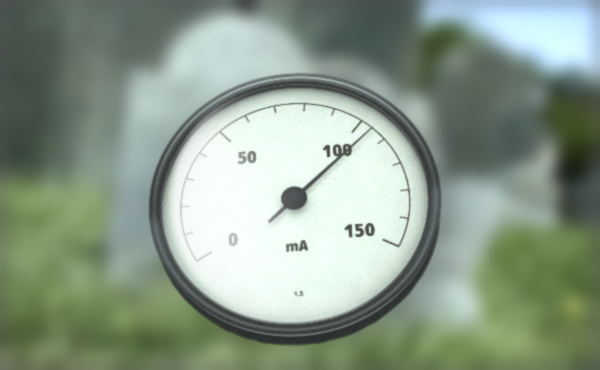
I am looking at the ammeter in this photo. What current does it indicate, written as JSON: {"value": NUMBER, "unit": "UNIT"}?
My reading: {"value": 105, "unit": "mA"}
